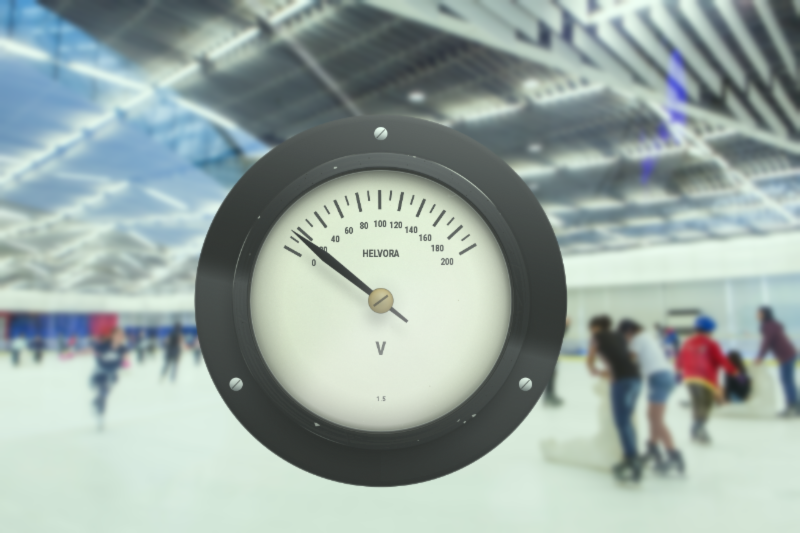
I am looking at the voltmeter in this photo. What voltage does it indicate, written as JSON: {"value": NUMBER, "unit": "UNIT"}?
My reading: {"value": 15, "unit": "V"}
